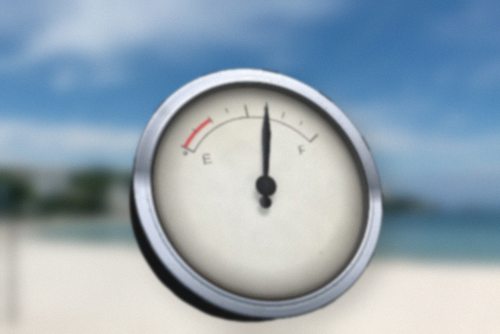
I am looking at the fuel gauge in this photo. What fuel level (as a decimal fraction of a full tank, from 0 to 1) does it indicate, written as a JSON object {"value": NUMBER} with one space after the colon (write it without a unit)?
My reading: {"value": 0.625}
